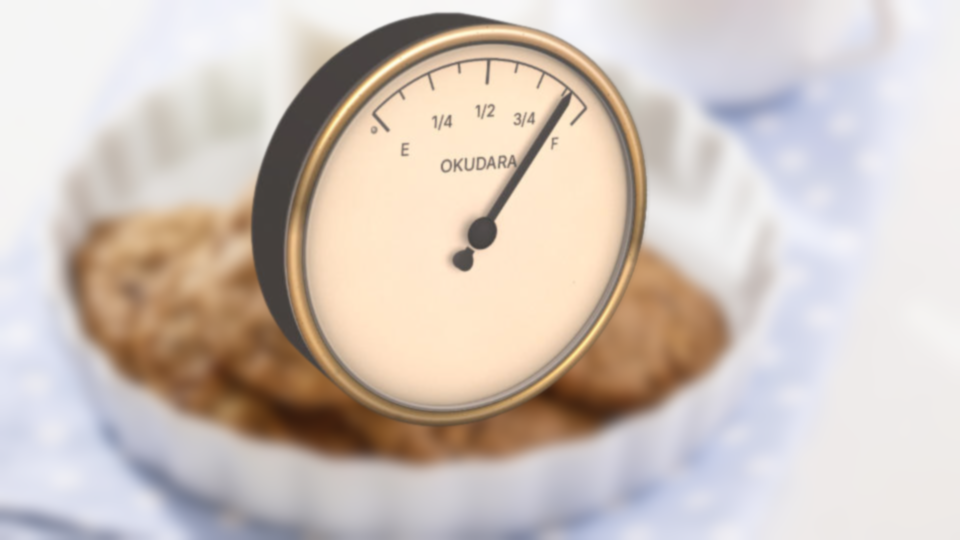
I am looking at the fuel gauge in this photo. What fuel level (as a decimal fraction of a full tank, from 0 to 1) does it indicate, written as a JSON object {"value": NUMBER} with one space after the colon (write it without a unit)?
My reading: {"value": 0.875}
